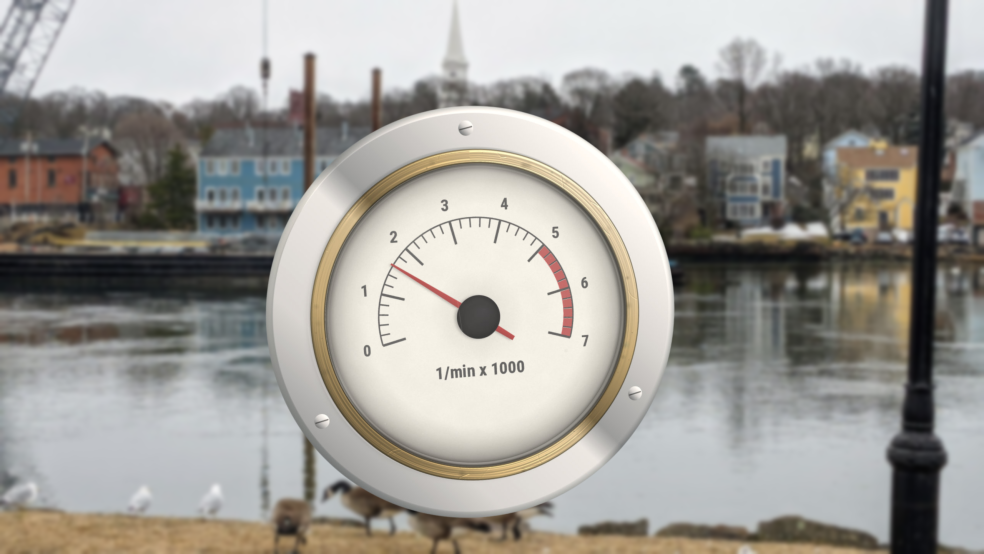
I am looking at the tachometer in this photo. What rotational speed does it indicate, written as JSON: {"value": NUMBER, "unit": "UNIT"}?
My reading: {"value": 1600, "unit": "rpm"}
